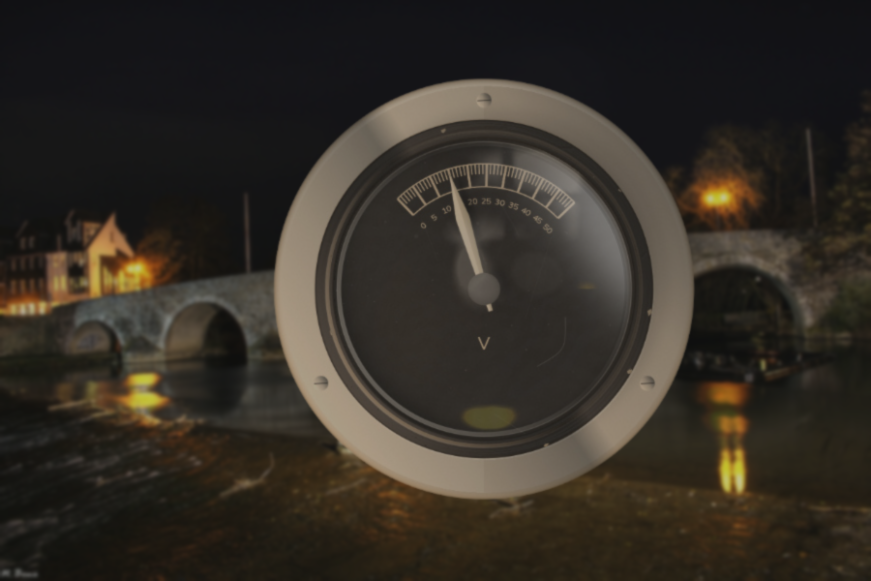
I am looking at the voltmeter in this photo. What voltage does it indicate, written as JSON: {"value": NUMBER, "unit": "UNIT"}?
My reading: {"value": 15, "unit": "V"}
